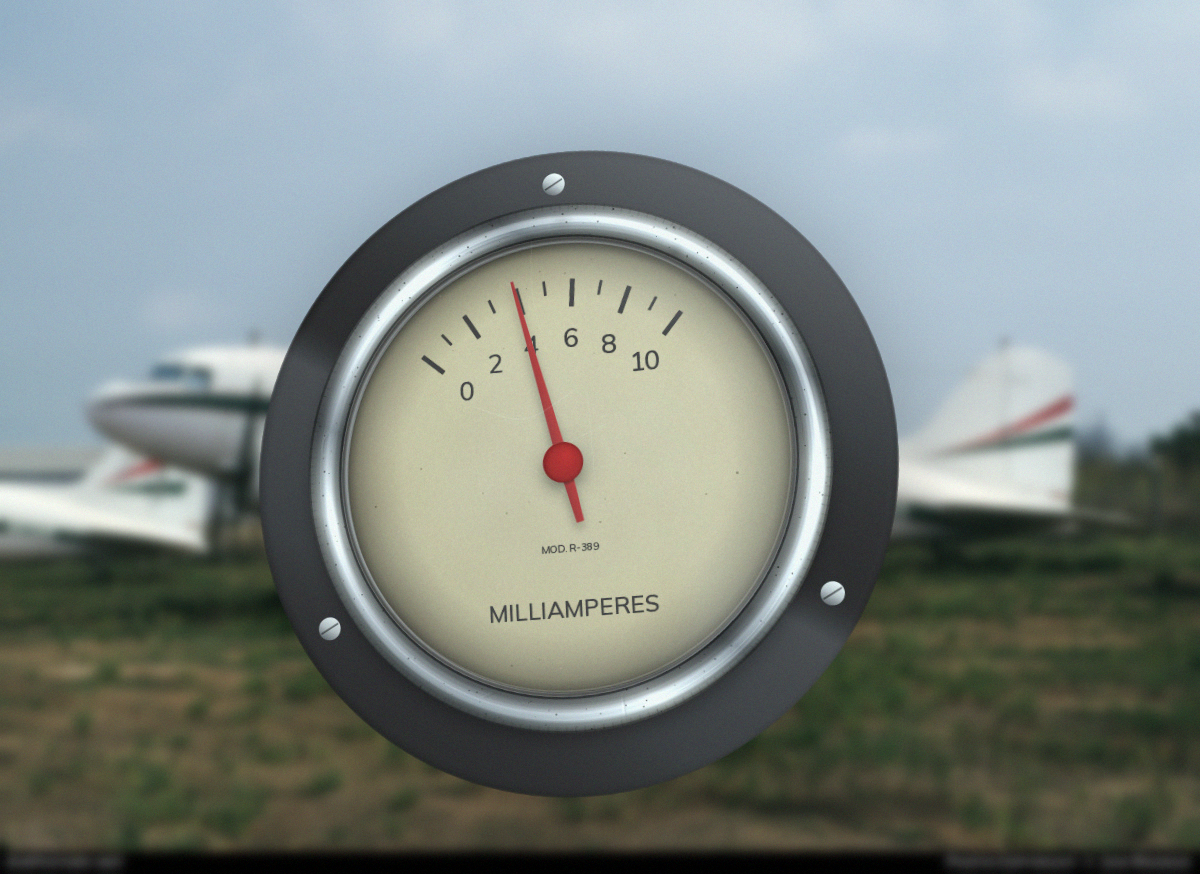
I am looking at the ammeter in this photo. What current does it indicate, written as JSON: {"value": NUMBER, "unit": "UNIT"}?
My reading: {"value": 4, "unit": "mA"}
